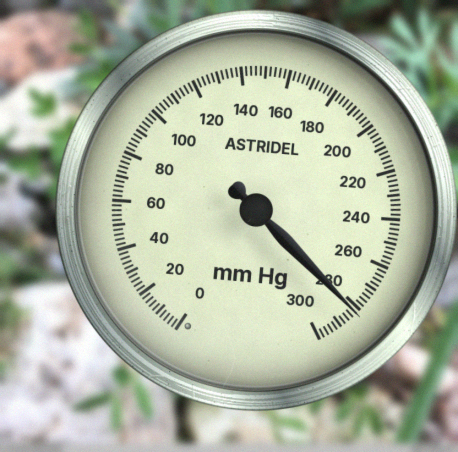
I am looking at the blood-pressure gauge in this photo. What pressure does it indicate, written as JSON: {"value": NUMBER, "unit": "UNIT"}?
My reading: {"value": 282, "unit": "mmHg"}
